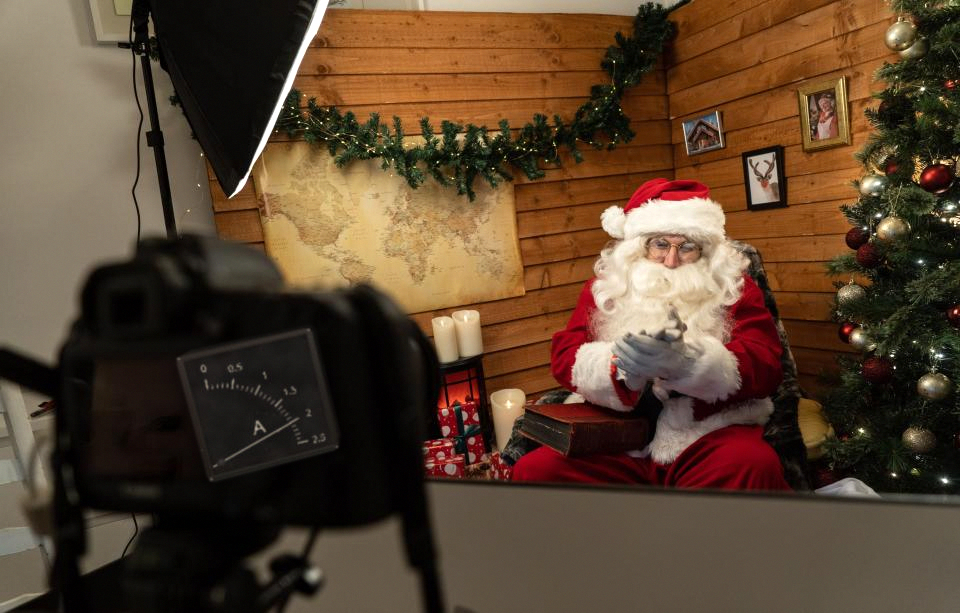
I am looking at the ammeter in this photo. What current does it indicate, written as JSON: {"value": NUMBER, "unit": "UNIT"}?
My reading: {"value": 2, "unit": "A"}
